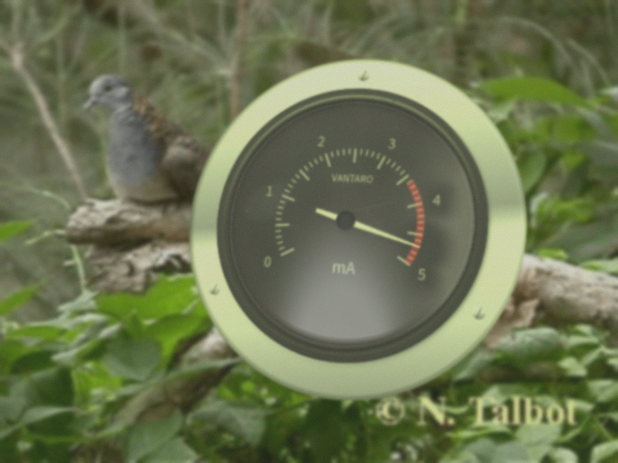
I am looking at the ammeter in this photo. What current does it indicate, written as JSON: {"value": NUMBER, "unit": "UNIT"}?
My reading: {"value": 4.7, "unit": "mA"}
